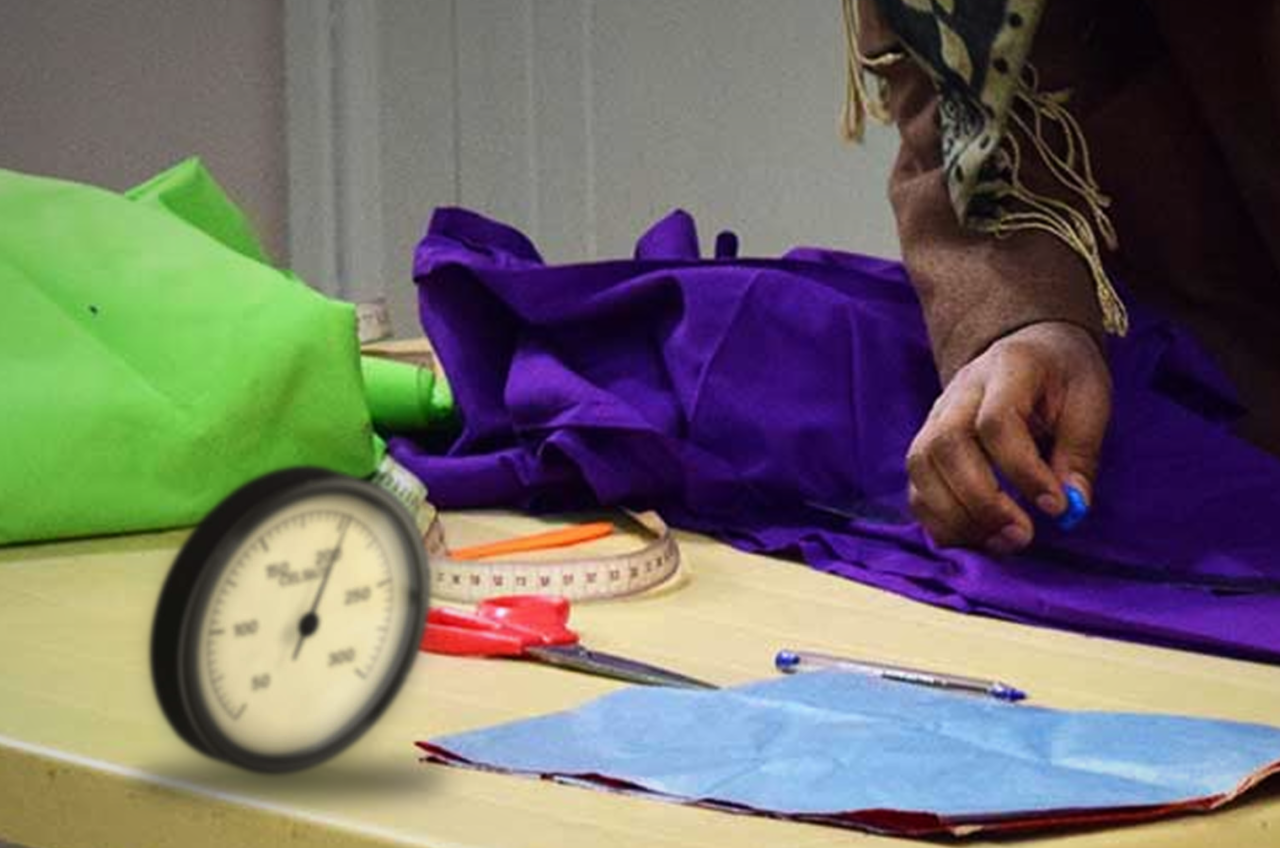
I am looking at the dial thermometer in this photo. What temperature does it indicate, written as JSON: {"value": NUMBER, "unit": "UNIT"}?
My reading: {"value": 200, "unit": "°C"}
